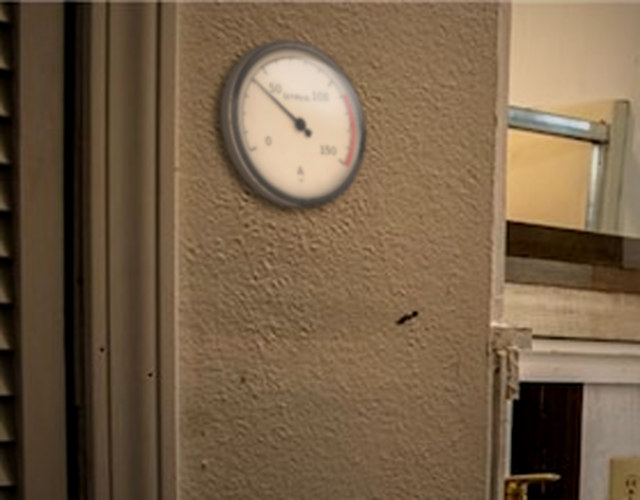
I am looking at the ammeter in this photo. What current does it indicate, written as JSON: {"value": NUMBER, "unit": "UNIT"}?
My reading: {"value": 40, "unit": "A"}
